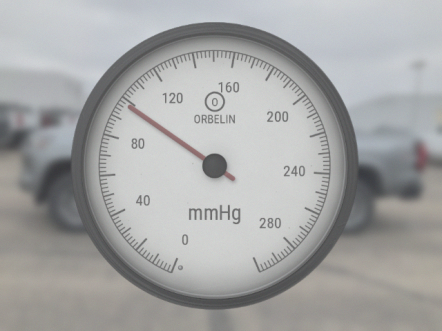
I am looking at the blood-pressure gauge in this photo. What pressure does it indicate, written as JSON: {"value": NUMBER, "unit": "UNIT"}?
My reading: {"value": 98, "unit": "mmHg"}
